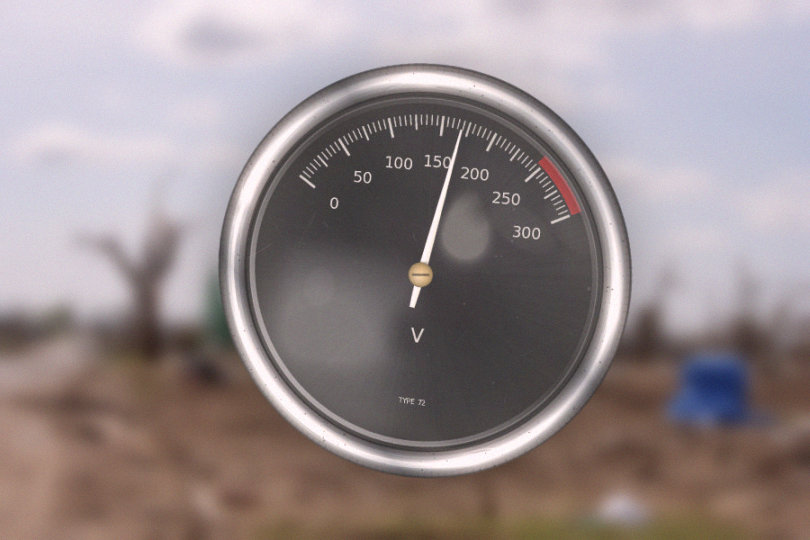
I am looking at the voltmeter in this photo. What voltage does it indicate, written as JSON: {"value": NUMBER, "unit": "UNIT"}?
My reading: {"value": 170, "unit": "V"}
